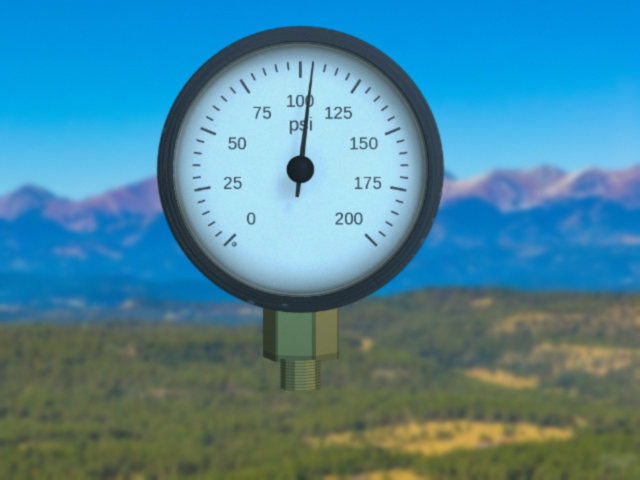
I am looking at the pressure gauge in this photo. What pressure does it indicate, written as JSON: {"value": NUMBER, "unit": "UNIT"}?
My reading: {"value": 105, "unit": "psi"}
